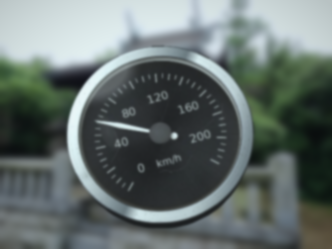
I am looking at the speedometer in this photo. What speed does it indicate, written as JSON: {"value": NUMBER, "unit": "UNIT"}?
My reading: {"value": 60, "unit": "km/h"}
